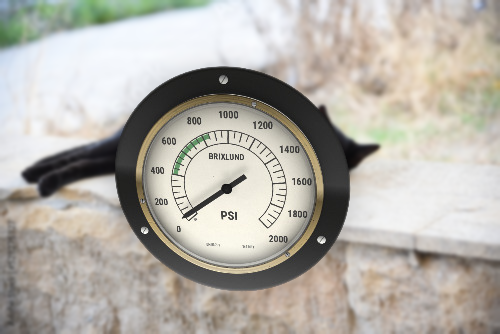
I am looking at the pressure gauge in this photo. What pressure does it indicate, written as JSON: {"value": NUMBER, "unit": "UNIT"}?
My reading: {"value": 50, "unit": "psi"}
